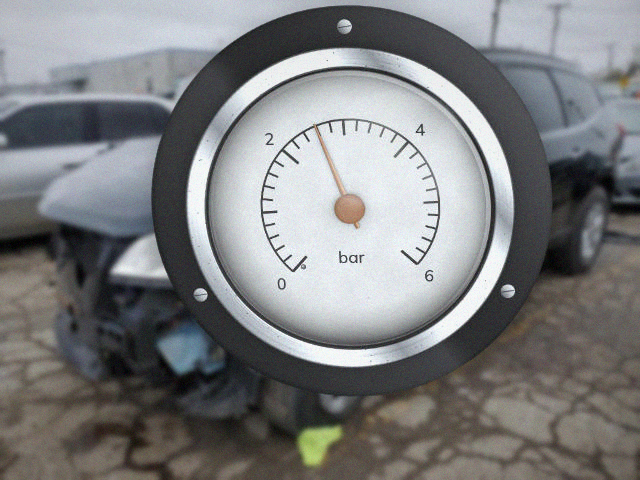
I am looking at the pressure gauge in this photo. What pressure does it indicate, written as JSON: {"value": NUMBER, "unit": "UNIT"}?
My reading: {"value": 2.6, "unit": "bar"}
